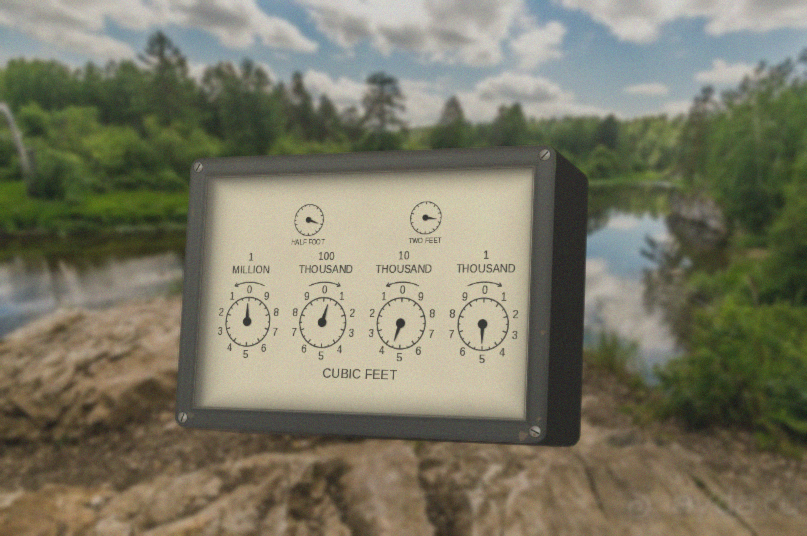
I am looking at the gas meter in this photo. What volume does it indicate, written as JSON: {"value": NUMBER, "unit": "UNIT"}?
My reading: {"value": 4500, "unit": "ft³"}
